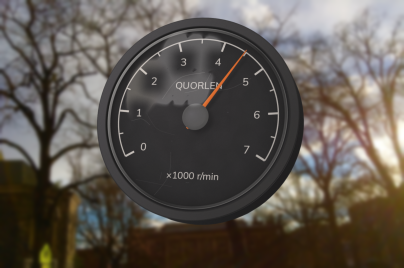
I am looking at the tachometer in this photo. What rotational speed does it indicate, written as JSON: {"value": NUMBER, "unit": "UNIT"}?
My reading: {"value": 4500, "unit": "rpm"}
